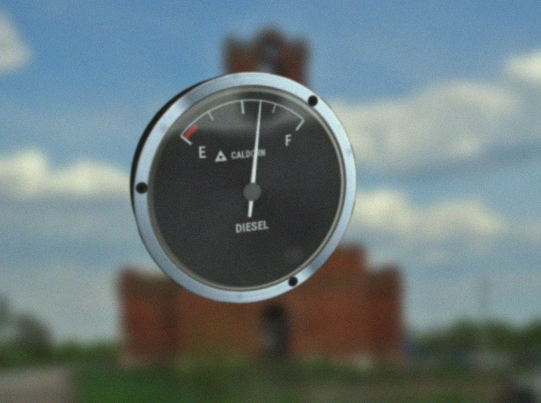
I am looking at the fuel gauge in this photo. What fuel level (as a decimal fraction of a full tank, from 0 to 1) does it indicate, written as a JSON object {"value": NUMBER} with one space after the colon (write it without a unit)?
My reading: {"value": 0.625}
